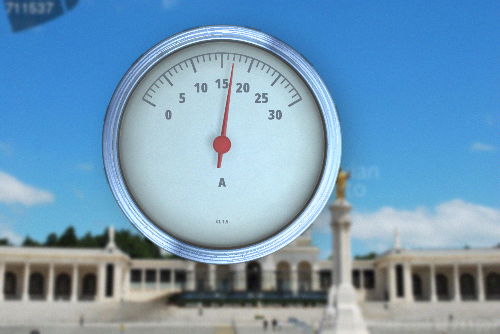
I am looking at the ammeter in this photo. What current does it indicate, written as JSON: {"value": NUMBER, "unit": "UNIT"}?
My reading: {"value": 17, "unit": "A"}
